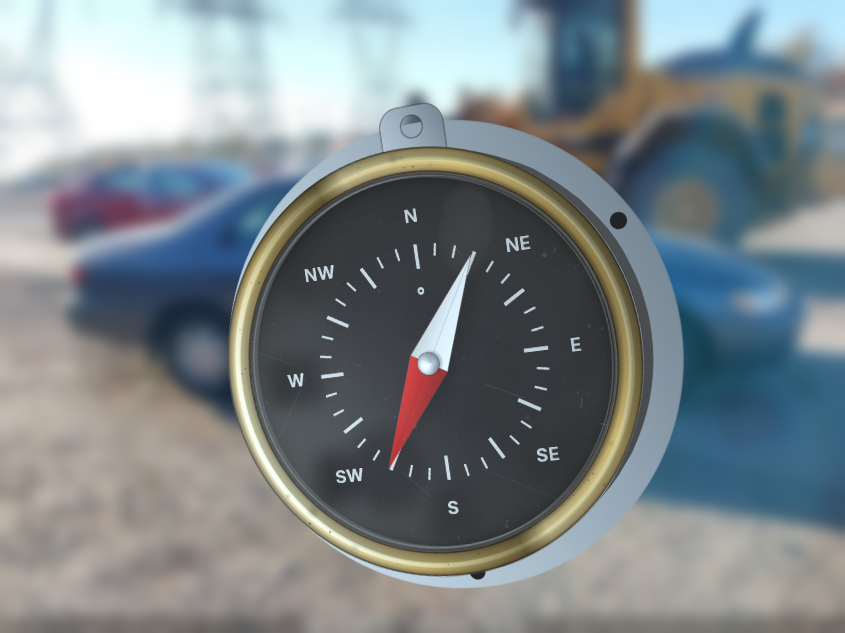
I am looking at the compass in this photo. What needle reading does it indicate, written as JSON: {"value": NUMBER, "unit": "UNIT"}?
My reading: {"value": 210, "unit": "°"}
